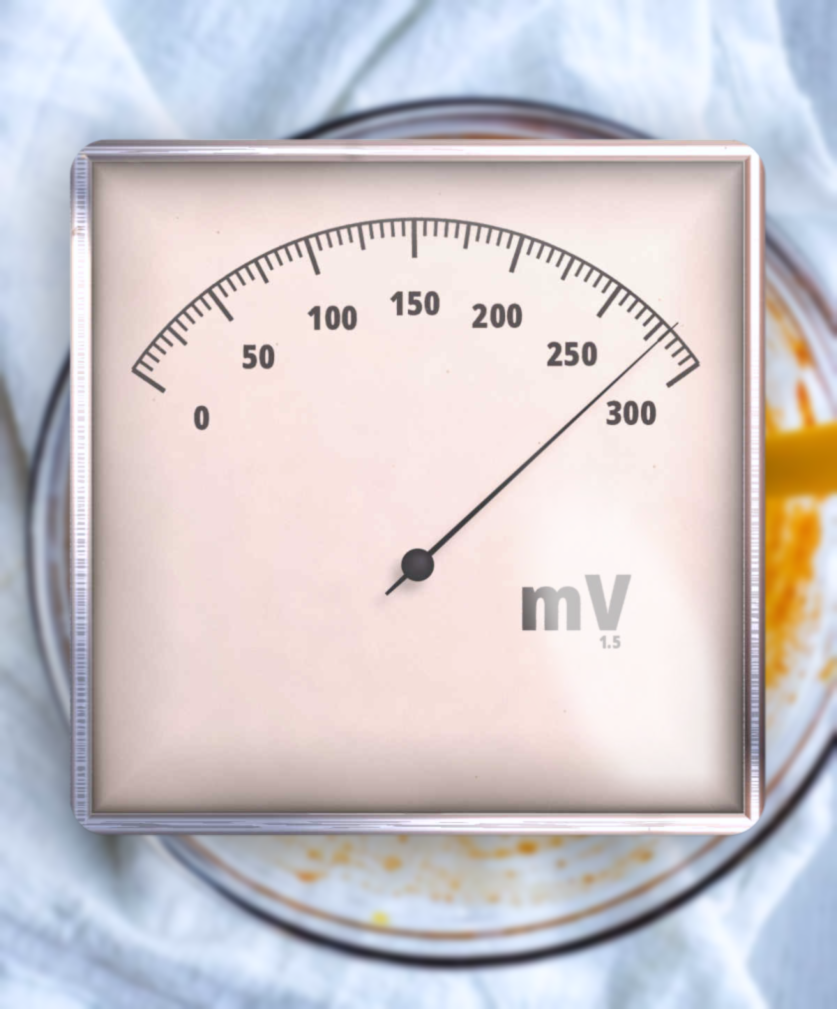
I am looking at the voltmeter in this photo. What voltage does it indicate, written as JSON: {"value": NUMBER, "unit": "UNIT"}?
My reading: {"value": 280, "unit": "mV"}
